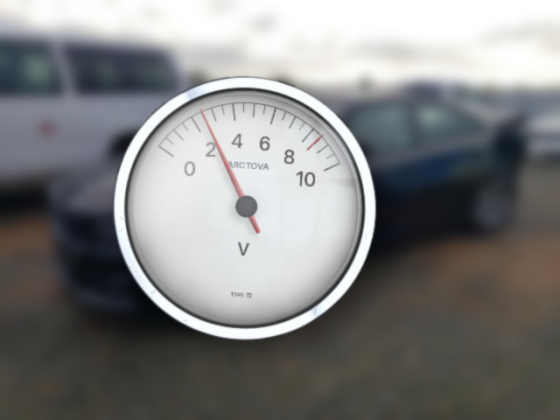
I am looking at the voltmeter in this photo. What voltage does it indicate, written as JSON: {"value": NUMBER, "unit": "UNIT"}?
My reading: {"value": 2.5, "unit": "V"}
